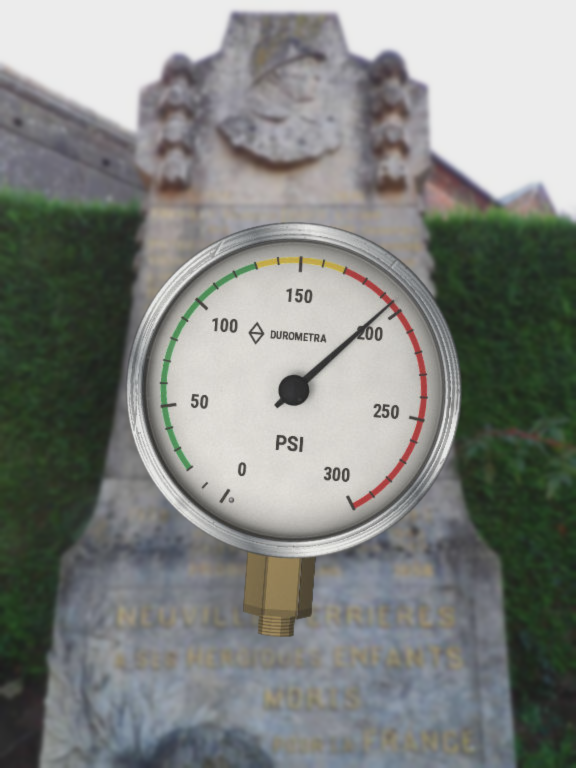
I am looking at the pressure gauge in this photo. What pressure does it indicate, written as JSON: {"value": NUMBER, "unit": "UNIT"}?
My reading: {"value": 195, "unit": "psi"}
